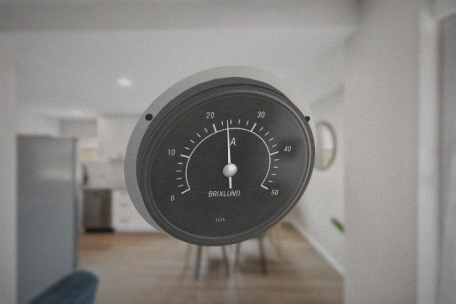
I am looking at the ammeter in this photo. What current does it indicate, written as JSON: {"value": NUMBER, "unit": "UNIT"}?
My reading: {"value": 23, "unit": "A"}
